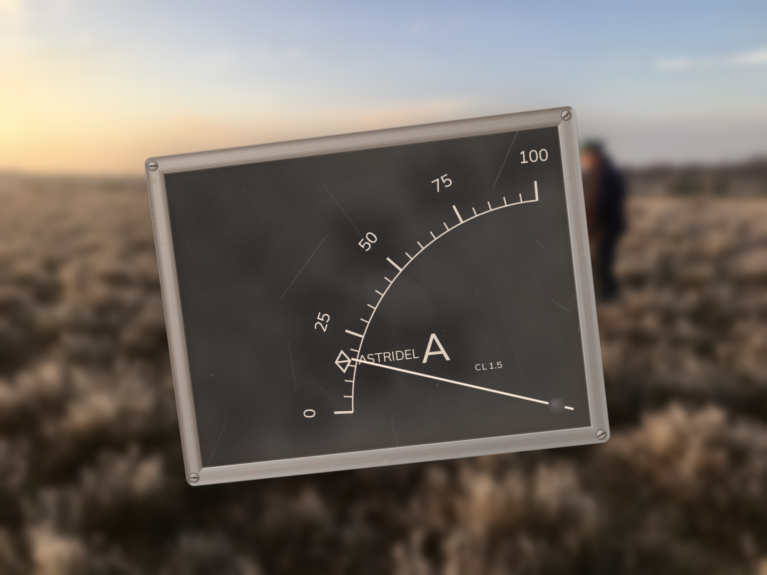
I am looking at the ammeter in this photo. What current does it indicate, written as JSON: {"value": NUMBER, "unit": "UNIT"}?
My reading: {"value": 17.5, "unit": "A"}
